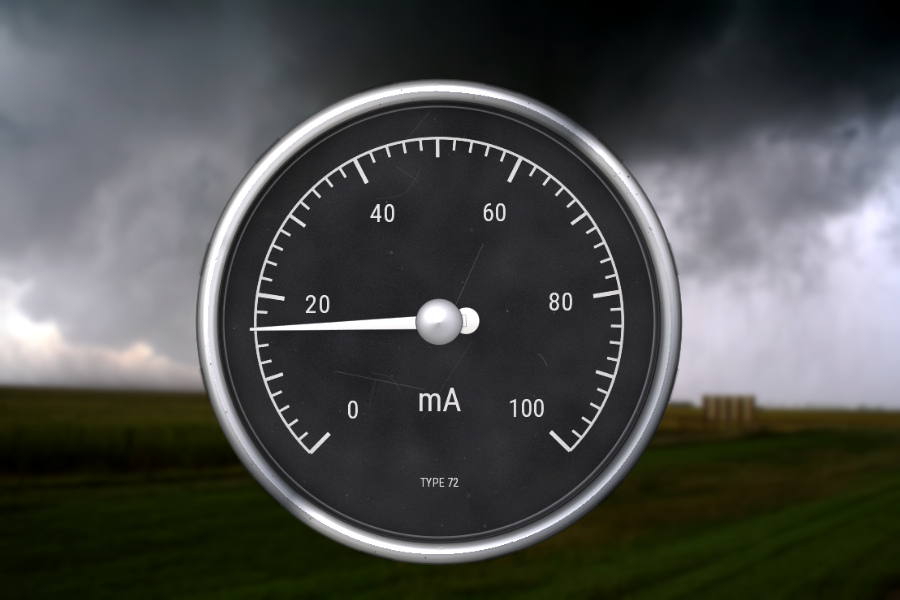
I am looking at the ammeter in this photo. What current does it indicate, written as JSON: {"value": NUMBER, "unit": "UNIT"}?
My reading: {"value": 16, "unit": "mA"}
